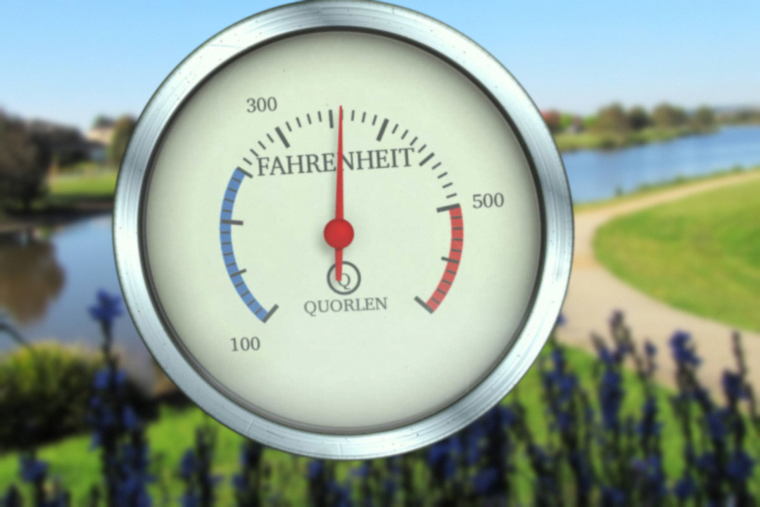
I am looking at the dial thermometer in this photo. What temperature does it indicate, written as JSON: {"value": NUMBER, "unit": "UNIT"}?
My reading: {"value": 360, "unit": "°F"}
